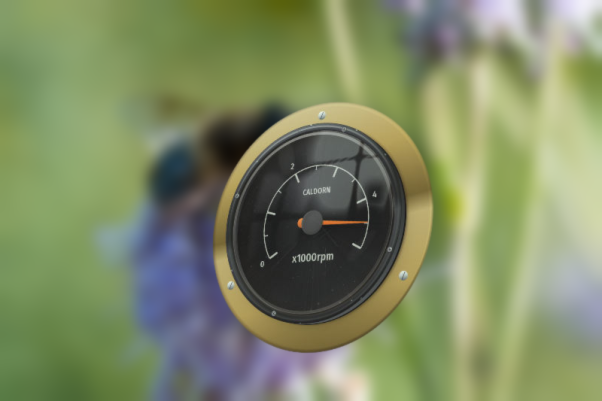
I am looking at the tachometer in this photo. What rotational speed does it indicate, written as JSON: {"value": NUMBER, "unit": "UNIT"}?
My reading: {"value": 4500, "unit": "rpm"}
